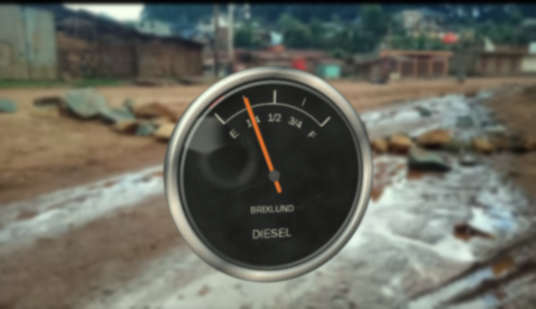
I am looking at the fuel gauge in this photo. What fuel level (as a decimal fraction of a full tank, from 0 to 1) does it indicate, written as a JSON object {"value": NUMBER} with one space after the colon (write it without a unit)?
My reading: {"value": 0.25}
